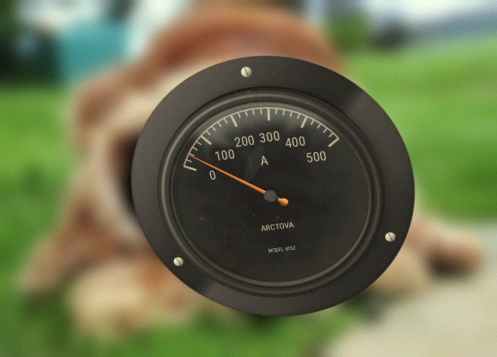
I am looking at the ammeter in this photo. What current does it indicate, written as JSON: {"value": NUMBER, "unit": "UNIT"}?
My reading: {"value": 40, "unit": "A"}
